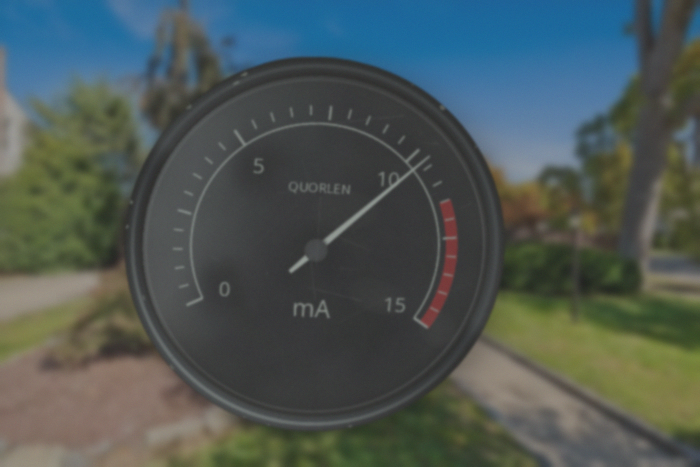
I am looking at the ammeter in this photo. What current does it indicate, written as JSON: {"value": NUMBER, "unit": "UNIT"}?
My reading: {"value": 10.25, "unit": "mA"}
